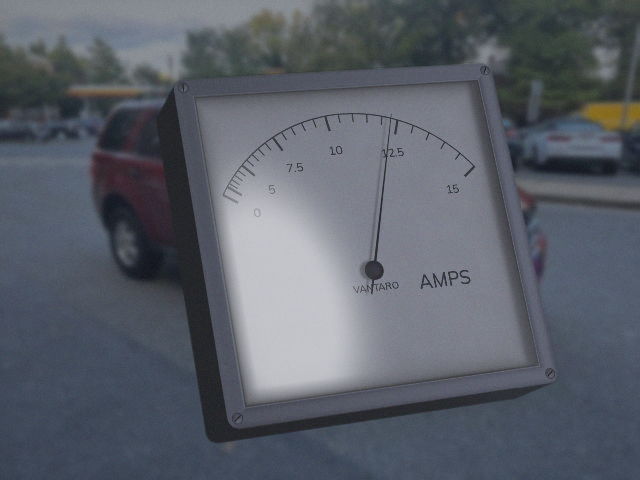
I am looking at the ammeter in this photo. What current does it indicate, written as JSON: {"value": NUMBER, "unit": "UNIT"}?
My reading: {"value": 12.25, "unit": "A"}
